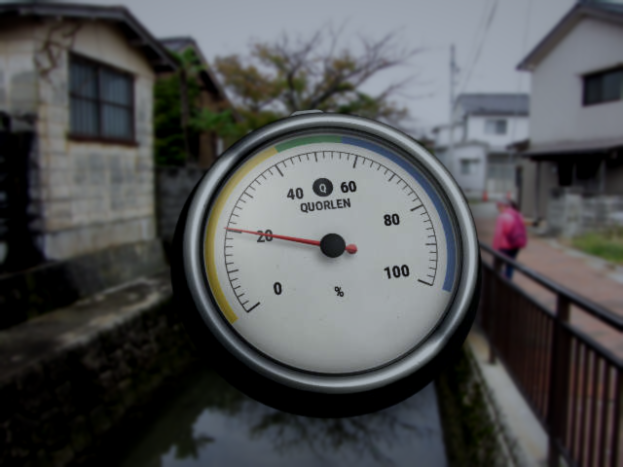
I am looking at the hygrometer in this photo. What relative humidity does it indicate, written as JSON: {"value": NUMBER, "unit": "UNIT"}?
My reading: {"value": 20, "unit": "%"}
